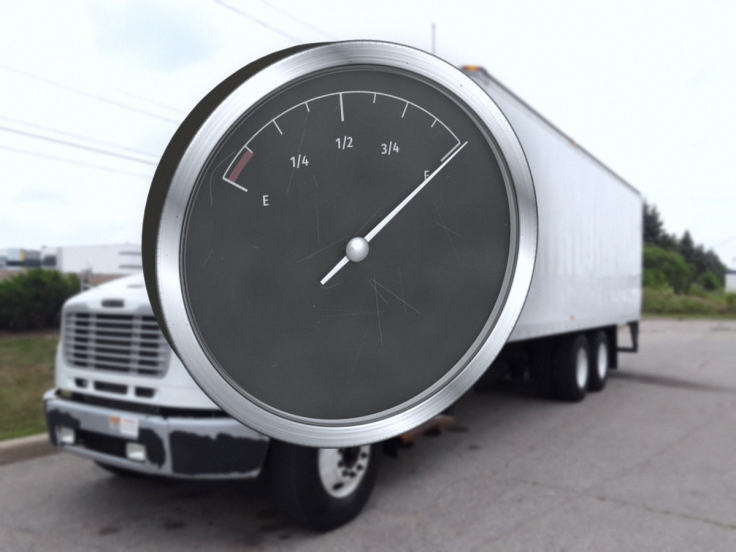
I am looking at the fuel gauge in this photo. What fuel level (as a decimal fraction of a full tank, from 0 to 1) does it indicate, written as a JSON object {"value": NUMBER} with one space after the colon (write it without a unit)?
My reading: {"value": 1}
